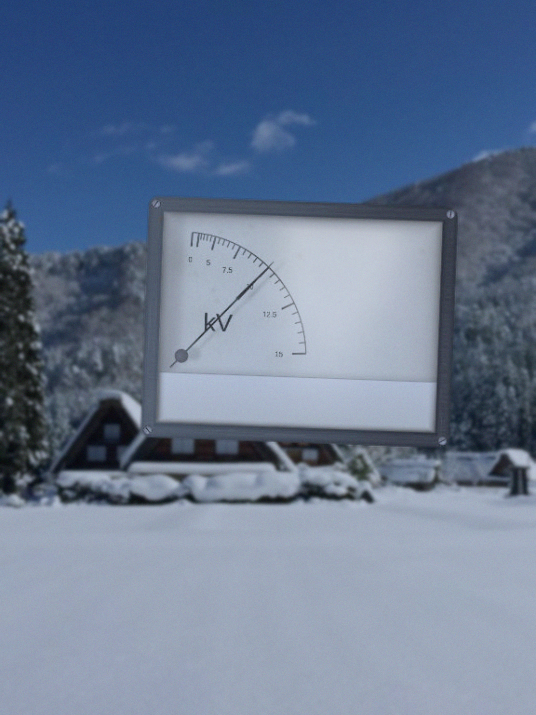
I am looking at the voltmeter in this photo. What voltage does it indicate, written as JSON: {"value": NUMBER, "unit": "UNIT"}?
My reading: {"value": 10, "unit": "kV"}
